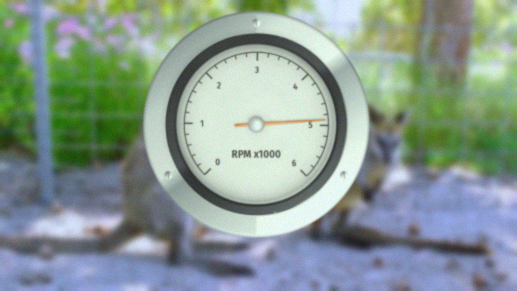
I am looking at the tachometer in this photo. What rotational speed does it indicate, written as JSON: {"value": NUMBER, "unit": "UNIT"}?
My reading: {"value": 4900, "unit": "rpm"}
